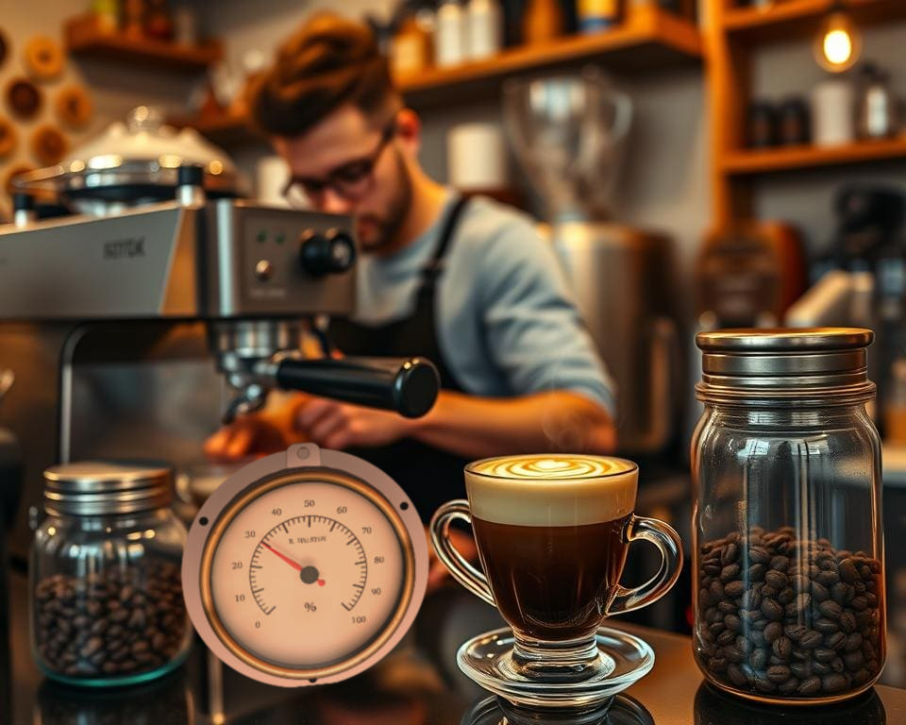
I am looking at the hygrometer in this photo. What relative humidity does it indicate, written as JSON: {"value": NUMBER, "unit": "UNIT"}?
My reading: {"value": 30, "unit": "%"}
